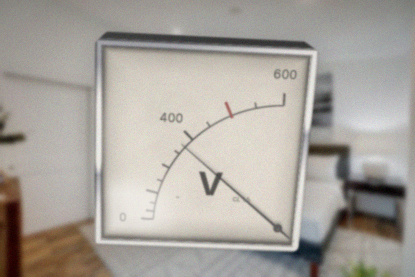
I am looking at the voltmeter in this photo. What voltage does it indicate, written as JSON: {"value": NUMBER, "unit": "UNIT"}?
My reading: {"value": 375, "unit": "V"}
